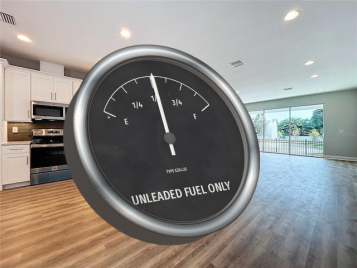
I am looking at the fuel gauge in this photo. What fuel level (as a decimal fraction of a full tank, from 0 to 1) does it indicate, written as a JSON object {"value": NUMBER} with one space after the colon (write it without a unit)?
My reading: {"value": 0.5}
